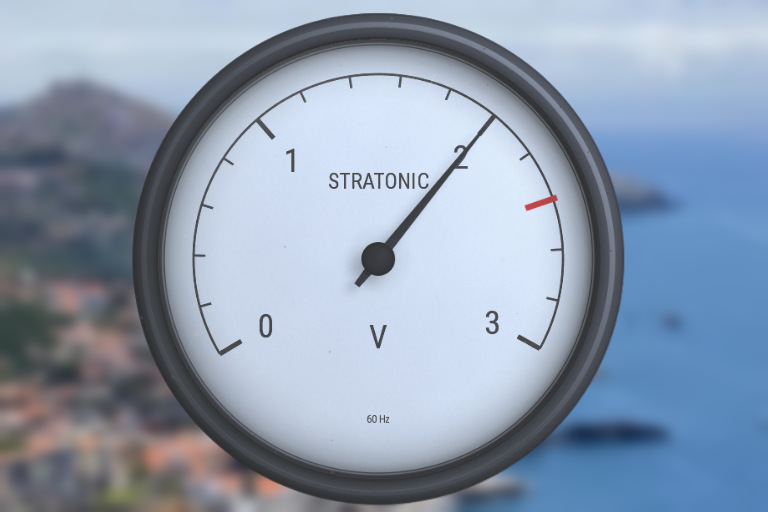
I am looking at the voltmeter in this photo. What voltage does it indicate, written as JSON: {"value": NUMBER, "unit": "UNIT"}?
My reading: {"value": 2, "unit": "V"}
